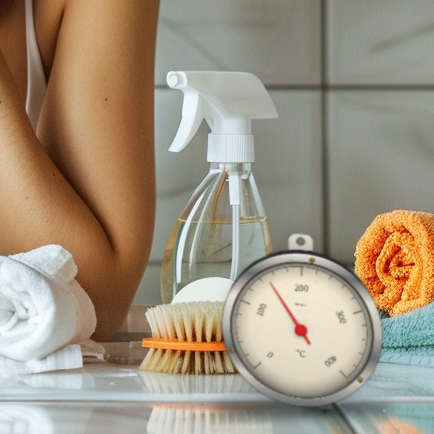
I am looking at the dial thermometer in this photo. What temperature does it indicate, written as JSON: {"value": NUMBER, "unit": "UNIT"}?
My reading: {"value": 150, "unit": "°C"}
